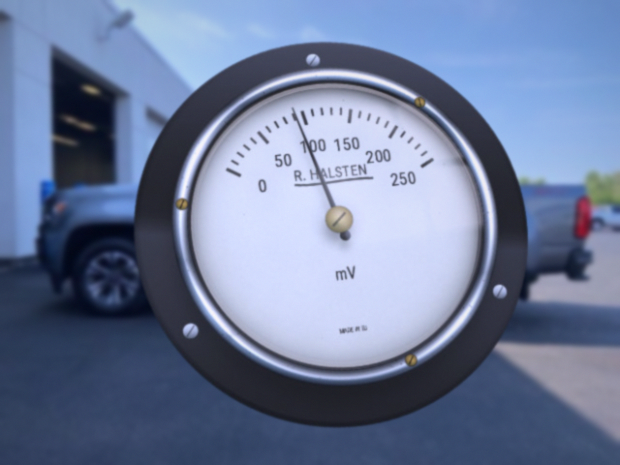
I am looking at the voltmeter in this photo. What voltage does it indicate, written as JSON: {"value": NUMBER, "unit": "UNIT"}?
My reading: {"value": 90, "unit": "mV"}
